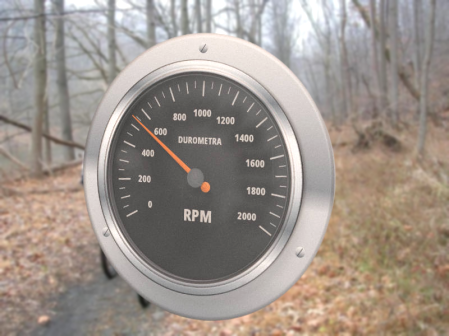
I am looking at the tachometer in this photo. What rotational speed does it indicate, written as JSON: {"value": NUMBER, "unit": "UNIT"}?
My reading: {"value": 550, "unit": "rpm"}
